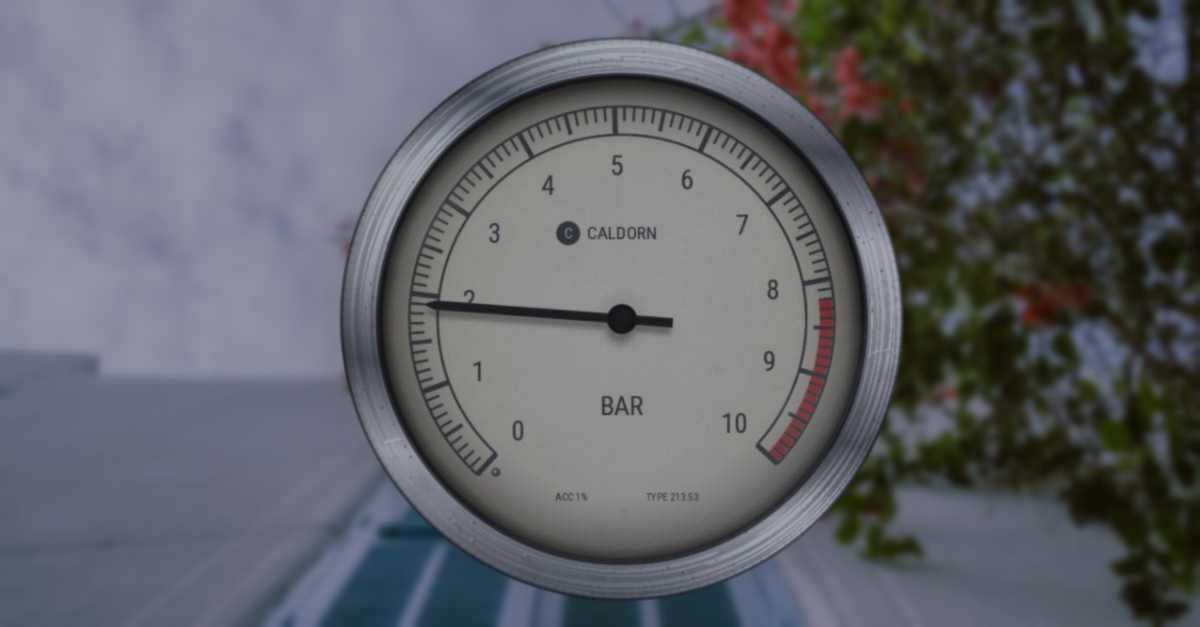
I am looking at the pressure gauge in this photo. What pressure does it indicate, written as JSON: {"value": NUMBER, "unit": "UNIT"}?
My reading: {"value": 1.9, "unit": "bar"}
